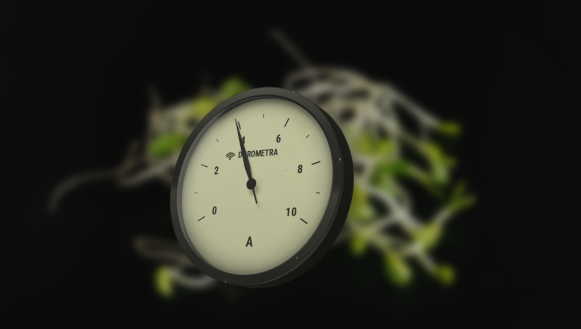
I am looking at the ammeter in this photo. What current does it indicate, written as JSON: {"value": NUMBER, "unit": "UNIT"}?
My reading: {"value": 4, "unit": "A"}
